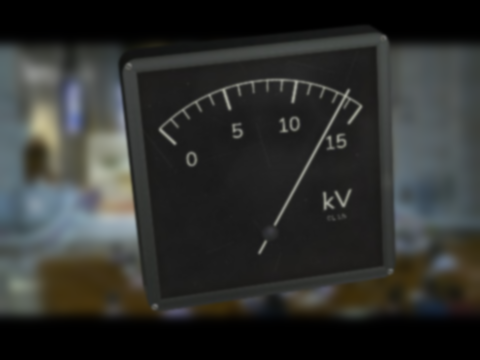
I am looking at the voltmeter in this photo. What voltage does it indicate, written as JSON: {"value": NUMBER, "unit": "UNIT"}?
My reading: {"value": 13.5, "unit": "kV"}
